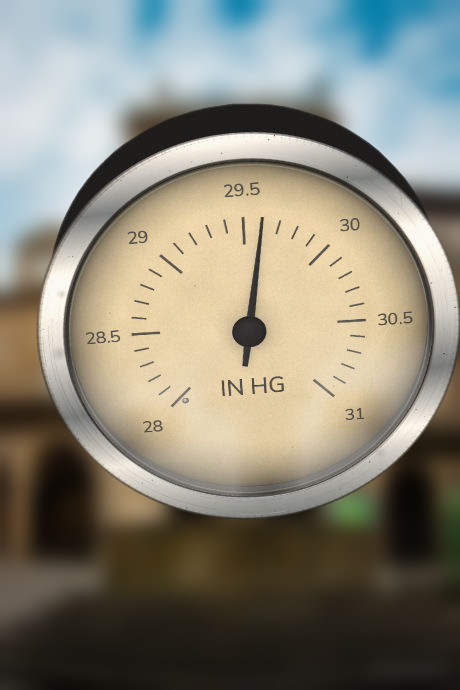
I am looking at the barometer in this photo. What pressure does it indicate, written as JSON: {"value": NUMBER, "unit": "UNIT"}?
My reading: {"value": 29.6, "unit": "inHg"}
